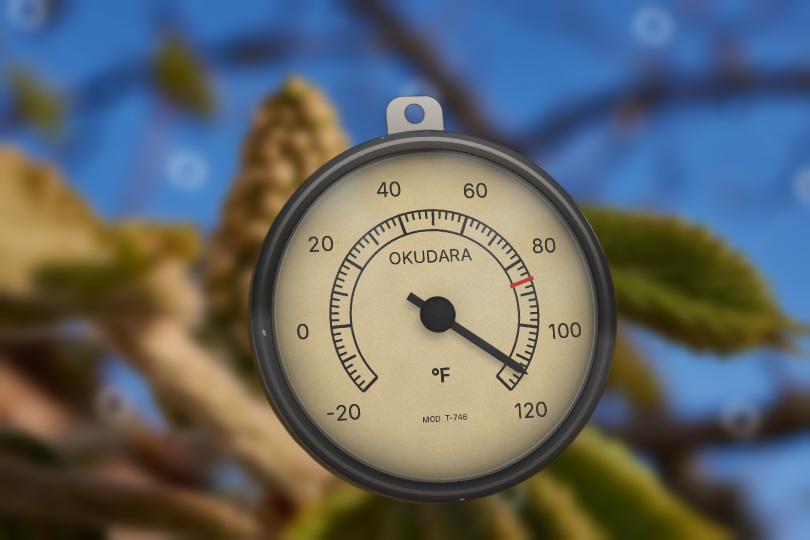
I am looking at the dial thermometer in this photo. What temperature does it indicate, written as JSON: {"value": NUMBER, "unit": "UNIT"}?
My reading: {"value": 114, "unit": "°F"}
